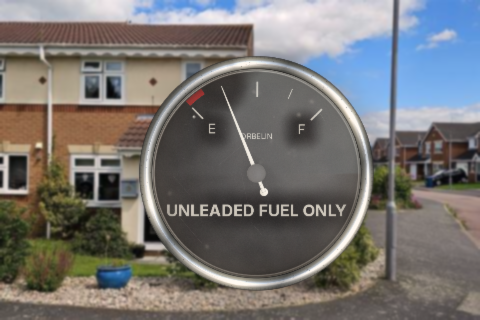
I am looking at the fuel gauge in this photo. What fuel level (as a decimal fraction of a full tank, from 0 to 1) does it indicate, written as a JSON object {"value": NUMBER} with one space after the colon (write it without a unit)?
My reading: {"value": 0.25}
